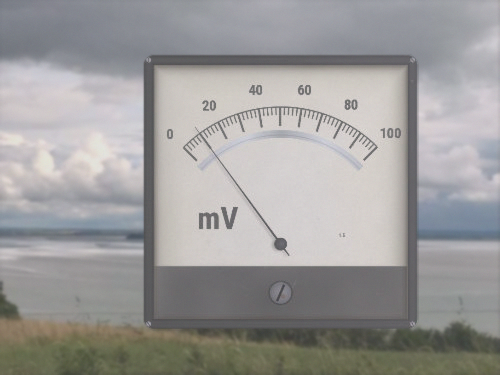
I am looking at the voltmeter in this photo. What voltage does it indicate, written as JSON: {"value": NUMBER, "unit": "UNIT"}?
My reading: {"value": 10, "unit": "mV"}
